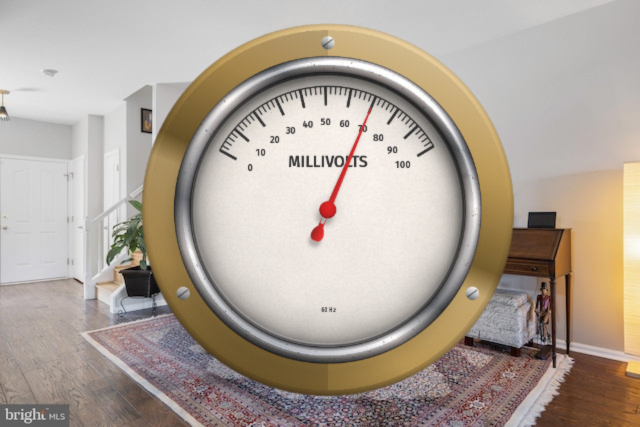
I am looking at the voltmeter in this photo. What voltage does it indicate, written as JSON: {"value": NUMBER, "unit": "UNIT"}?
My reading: {"value": 70, "unit": "mV"}
